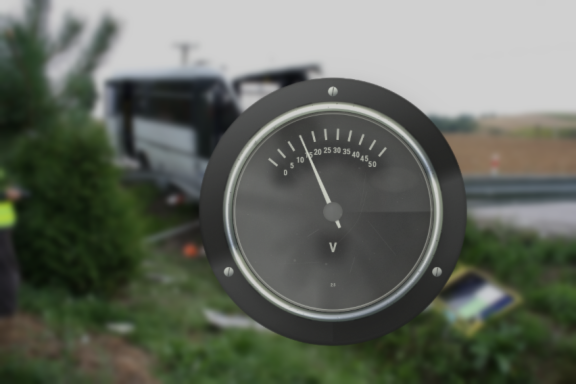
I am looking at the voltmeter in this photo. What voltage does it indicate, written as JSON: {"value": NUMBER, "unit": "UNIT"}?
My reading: {"value": 15, "unit": "V"}
